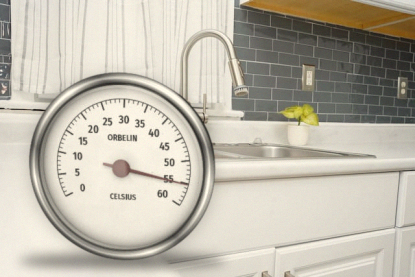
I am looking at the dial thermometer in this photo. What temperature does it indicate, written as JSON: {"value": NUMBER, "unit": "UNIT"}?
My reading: {"value": 55, "unit": "°C"}
